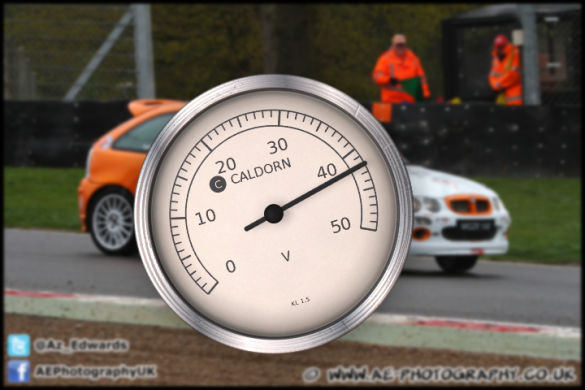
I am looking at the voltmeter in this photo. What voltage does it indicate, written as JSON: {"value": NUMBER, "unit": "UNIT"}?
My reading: {"value": 42, "unit": "V"}
